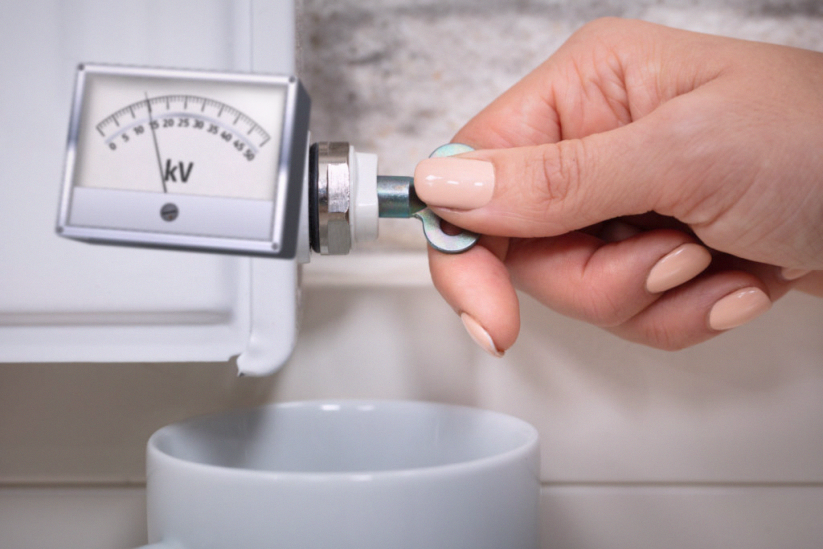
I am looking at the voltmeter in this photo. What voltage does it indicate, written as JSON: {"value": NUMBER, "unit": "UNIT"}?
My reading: {"value": 15, "unit": "kV"}
